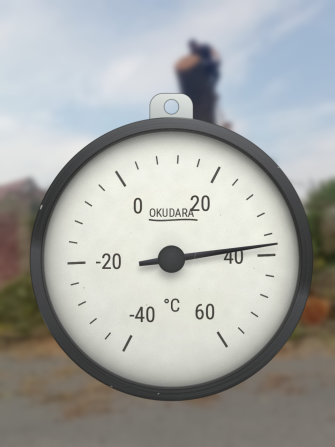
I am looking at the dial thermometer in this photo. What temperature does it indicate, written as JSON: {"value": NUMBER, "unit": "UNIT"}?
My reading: {"value": 38, "unit": "°C"}
